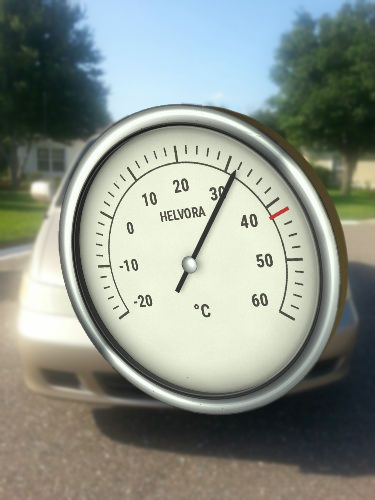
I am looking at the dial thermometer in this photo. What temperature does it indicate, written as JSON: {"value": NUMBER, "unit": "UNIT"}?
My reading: {"value": 32, "unit": "°C"}
